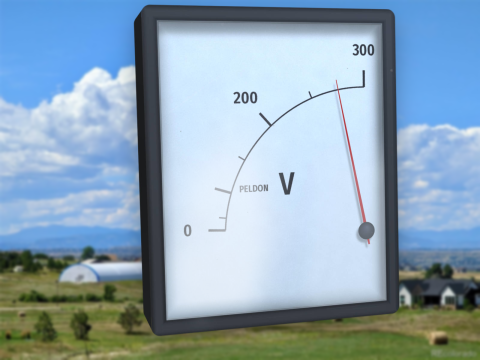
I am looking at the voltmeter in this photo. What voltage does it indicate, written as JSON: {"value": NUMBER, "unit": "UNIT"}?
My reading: {"value": 275, "unit": "V"}
